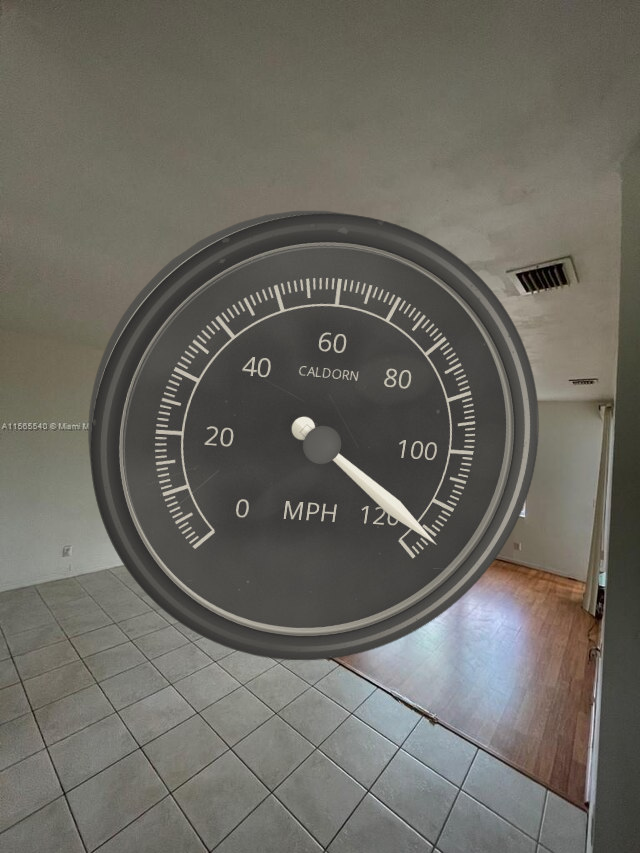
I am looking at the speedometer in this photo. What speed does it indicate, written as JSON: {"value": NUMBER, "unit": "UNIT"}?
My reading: {"value": 116, "unit": "mph"}
